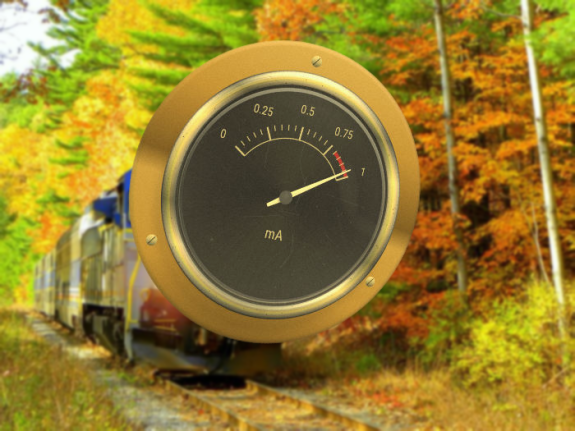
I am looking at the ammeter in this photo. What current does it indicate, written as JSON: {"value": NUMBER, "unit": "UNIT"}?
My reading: {"value": 0.95, "unit": "mA"}
